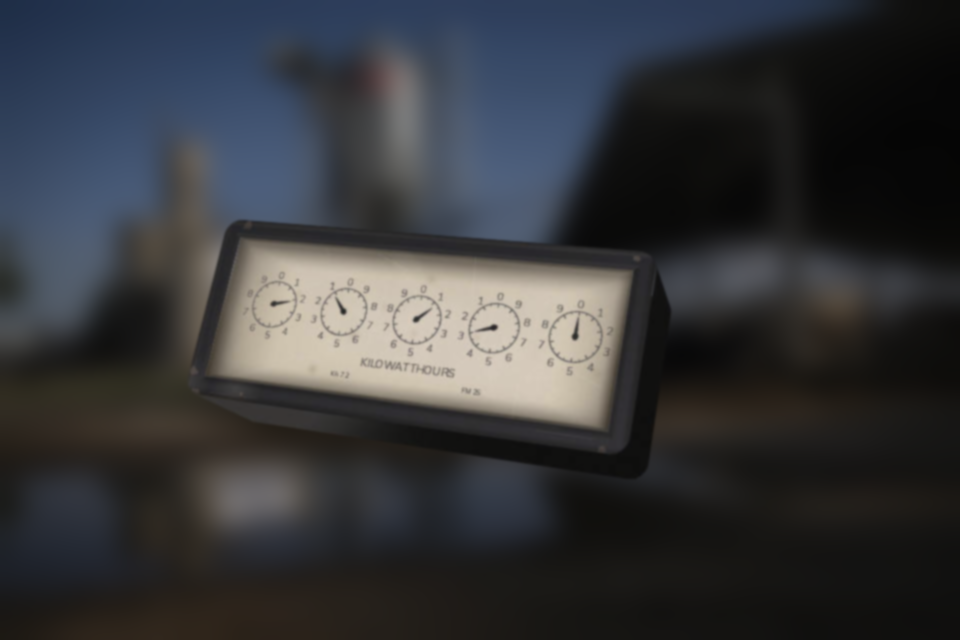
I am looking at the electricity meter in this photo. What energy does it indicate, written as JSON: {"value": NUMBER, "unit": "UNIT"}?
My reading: {"value": 21130, "unit": "kWh"}
